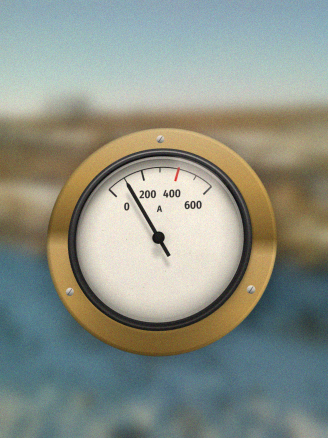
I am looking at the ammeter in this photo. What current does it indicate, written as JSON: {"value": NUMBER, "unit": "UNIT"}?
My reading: {"value": 100, "unit": "A"}
